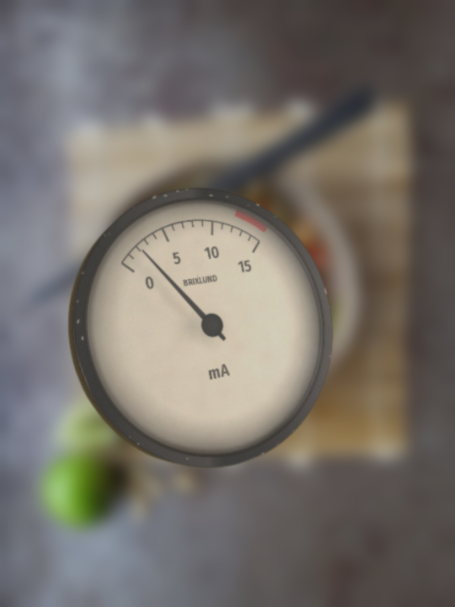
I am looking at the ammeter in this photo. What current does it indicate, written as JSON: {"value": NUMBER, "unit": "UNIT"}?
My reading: {"value": 2, "unit": "mA"}
